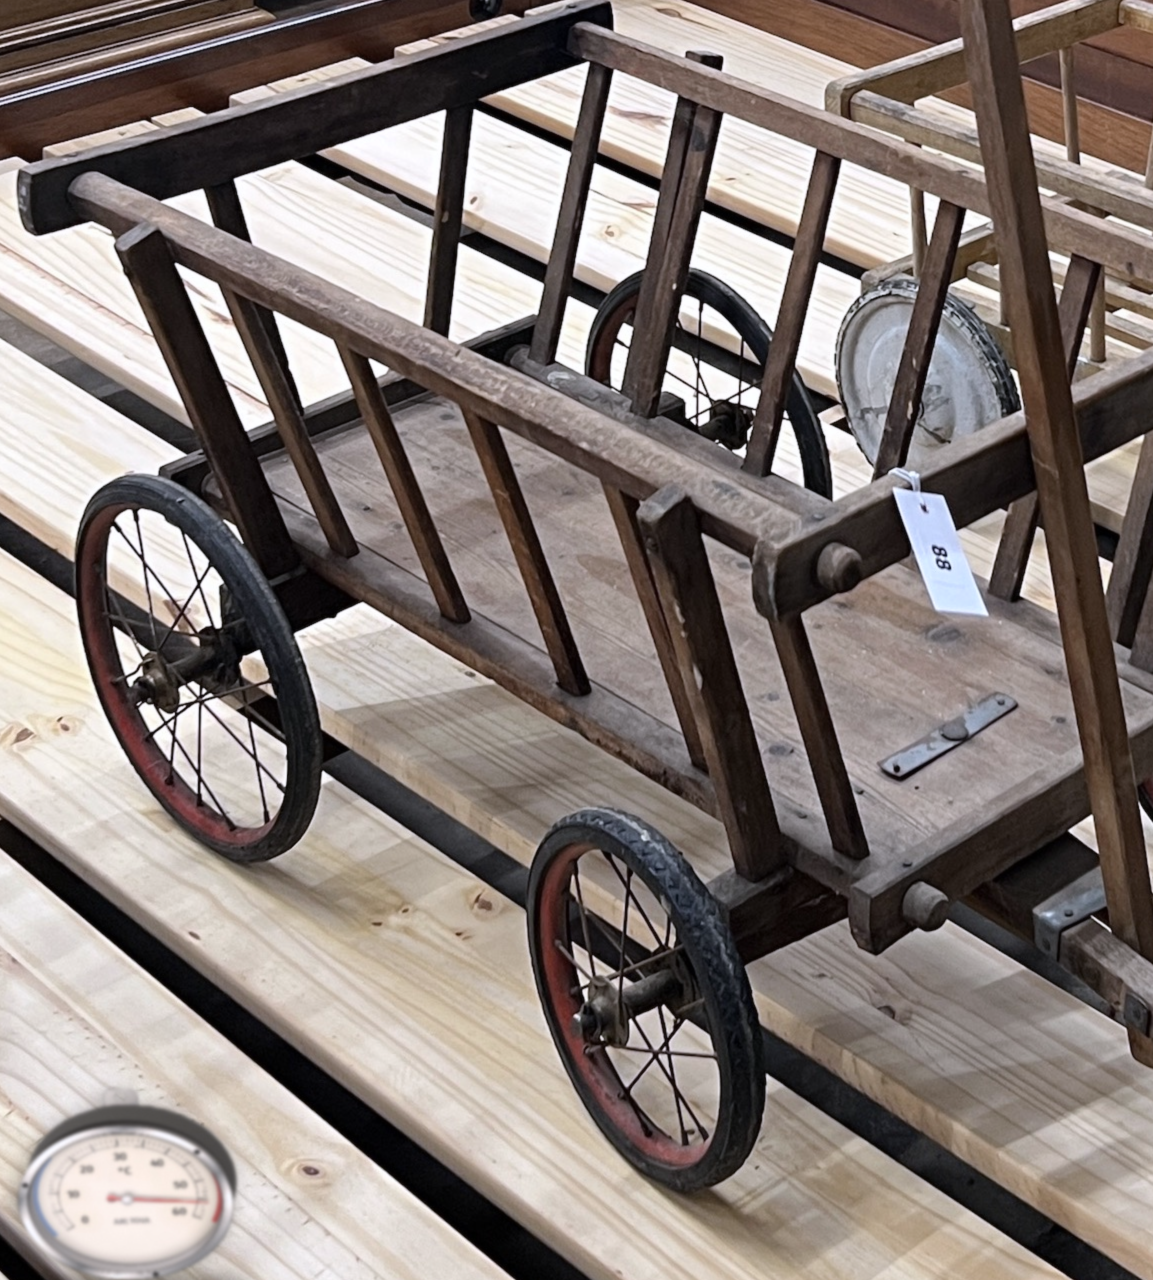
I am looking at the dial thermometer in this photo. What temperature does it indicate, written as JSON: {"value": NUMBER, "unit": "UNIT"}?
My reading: {"value": 55, "unit": "°C"}
